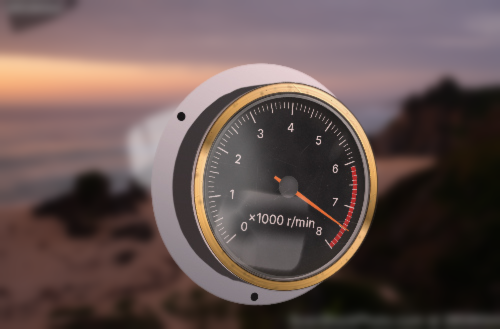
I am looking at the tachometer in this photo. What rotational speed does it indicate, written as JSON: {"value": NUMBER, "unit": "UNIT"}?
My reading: {"value": 7500, "unit": "rpm"}
